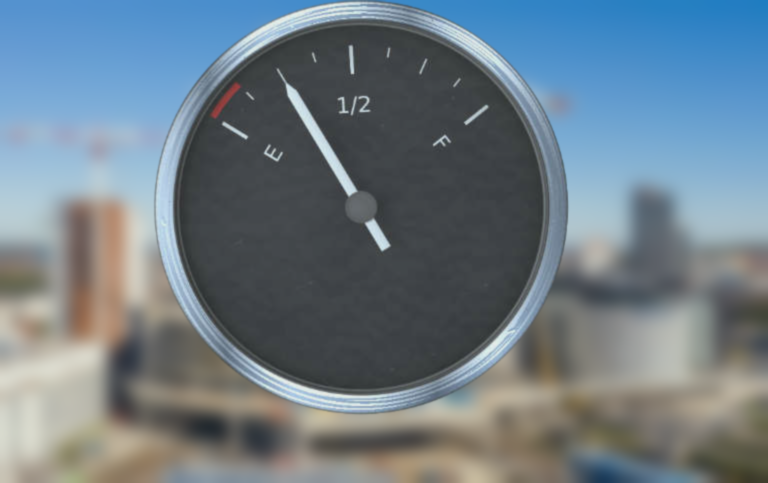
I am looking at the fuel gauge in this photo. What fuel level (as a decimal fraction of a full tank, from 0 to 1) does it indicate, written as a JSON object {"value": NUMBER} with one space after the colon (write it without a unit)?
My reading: {"value": 0.25}
